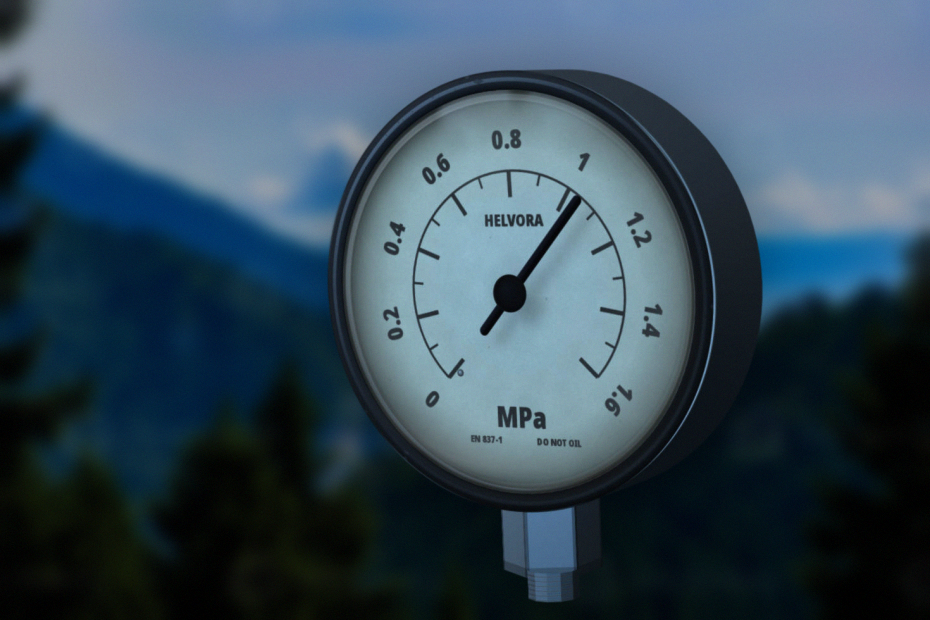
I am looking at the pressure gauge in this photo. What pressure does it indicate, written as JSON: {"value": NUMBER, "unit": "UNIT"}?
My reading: {"value": 1.05, "unit": "MPa"}
